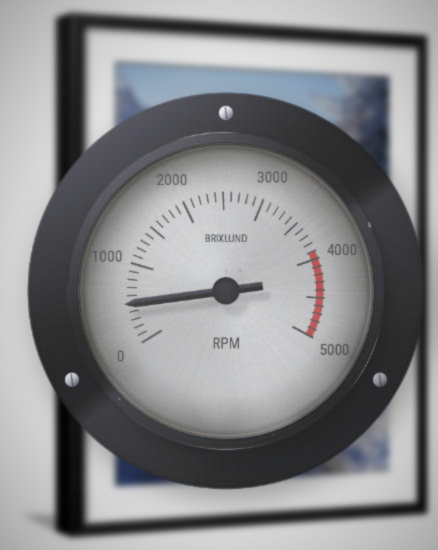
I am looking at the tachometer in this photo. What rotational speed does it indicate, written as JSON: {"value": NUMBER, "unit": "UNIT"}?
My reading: {"value": 500, "unit": "rpm"}
